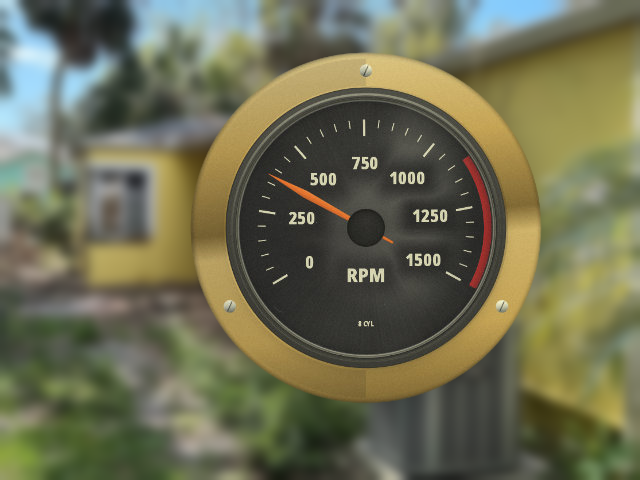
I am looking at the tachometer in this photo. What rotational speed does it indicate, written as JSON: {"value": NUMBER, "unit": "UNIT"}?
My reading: {"value": 375, "unit": "rpm"}
